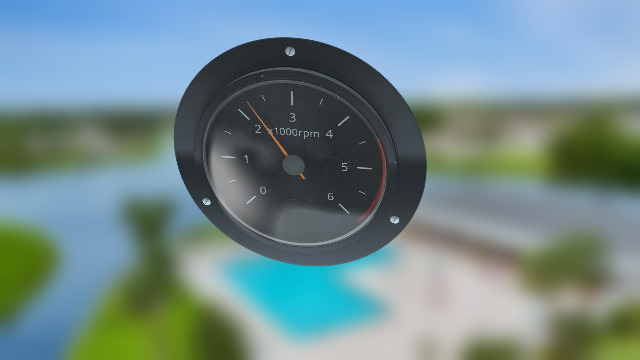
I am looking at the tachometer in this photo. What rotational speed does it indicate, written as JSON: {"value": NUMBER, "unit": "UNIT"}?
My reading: {"value": 2250, "unit": "rpm"}
